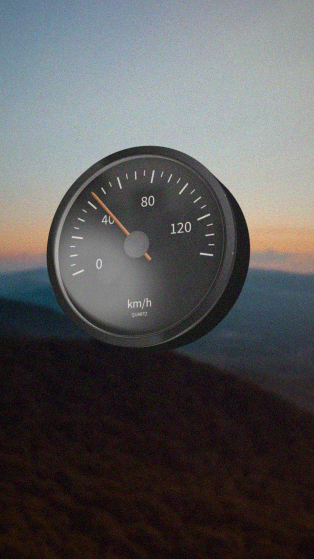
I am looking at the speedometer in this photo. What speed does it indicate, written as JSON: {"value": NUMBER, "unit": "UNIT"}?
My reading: {"value": 45, "unit": "km/h"}
